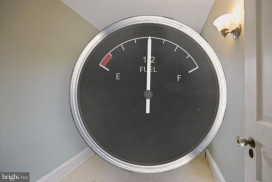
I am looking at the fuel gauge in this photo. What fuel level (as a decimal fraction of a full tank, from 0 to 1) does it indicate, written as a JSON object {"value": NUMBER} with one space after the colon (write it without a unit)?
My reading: {"value": 0.5}
